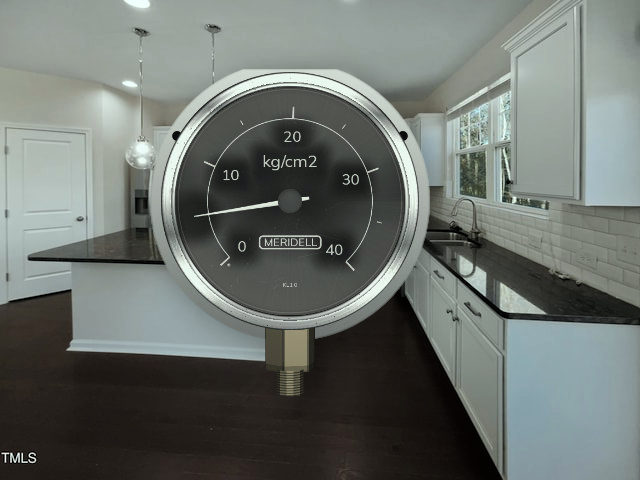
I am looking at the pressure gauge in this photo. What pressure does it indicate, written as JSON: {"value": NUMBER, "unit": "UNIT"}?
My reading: {"value": 5, "unit": "kg/cm²"}
